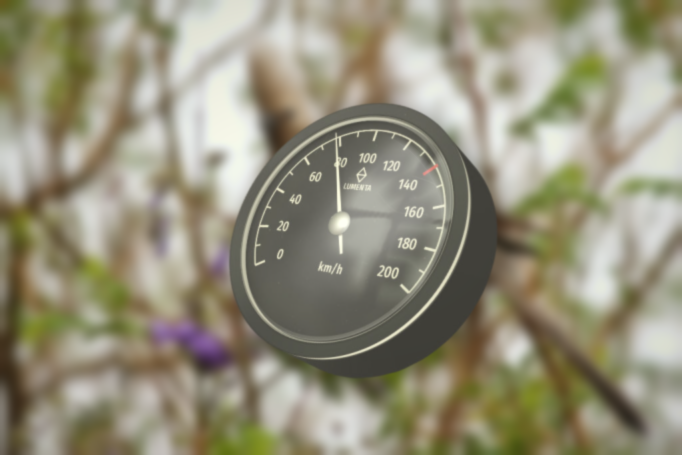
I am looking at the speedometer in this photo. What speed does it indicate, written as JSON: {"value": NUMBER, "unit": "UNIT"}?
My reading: {"value": 80, "unit": "km/h"}
